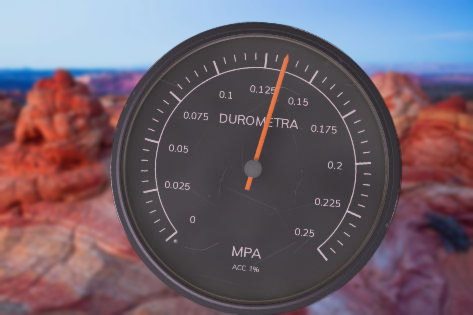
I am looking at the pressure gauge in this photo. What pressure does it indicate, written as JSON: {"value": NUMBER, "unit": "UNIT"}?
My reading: {"value": 0.135, "unit": "MPa"}
